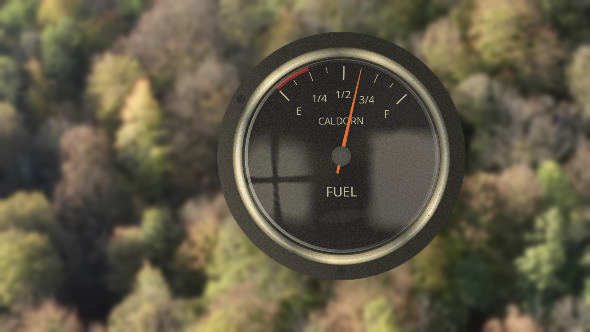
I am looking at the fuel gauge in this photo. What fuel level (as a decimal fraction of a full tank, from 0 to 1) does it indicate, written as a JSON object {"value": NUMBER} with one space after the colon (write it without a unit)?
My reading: {"value": 0.625}
